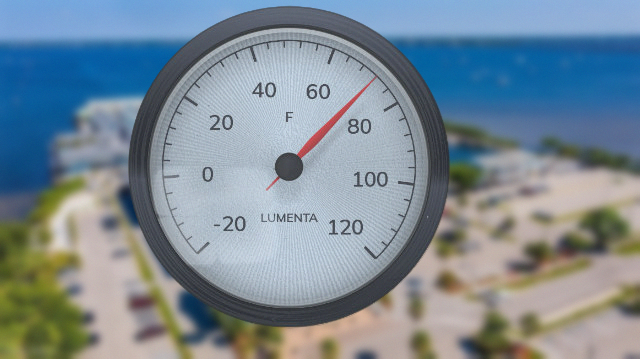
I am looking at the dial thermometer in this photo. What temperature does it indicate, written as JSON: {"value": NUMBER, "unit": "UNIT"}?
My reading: {"value": 72, "unit": "°F"}
